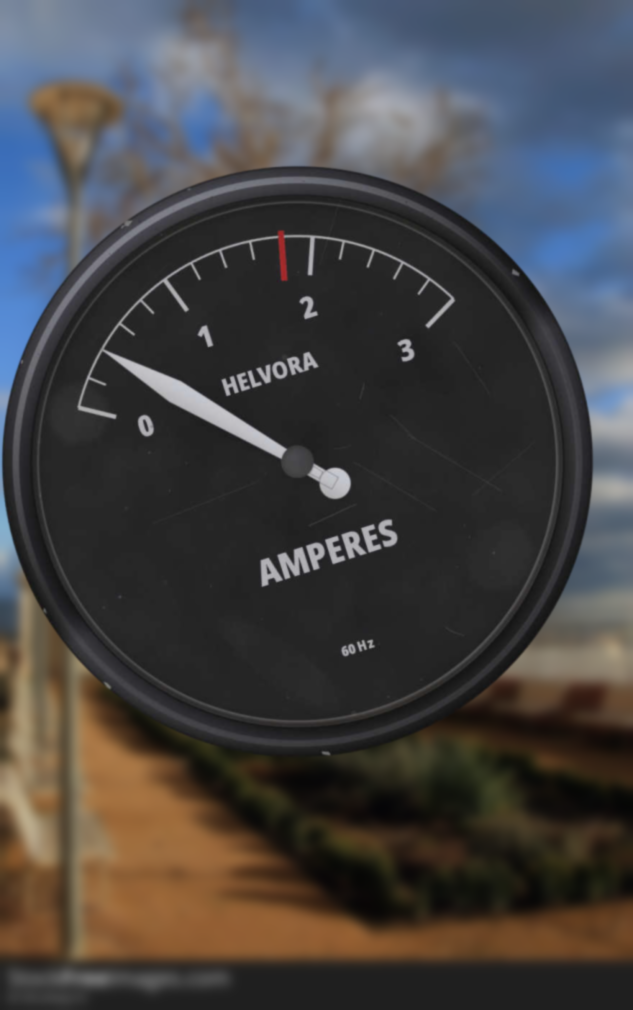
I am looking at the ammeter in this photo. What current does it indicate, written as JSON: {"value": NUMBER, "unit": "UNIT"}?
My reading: {"value": 0.4, "unit": "A"}
